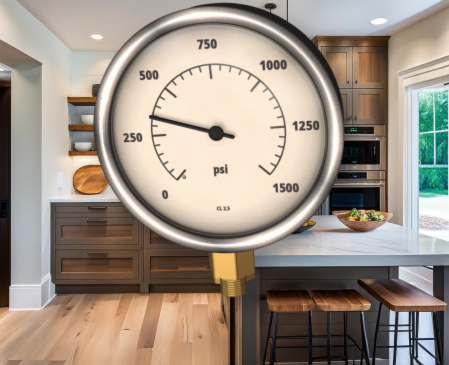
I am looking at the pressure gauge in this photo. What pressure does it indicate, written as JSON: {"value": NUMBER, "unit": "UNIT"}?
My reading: {"value": 350, "unit": "psi"}
